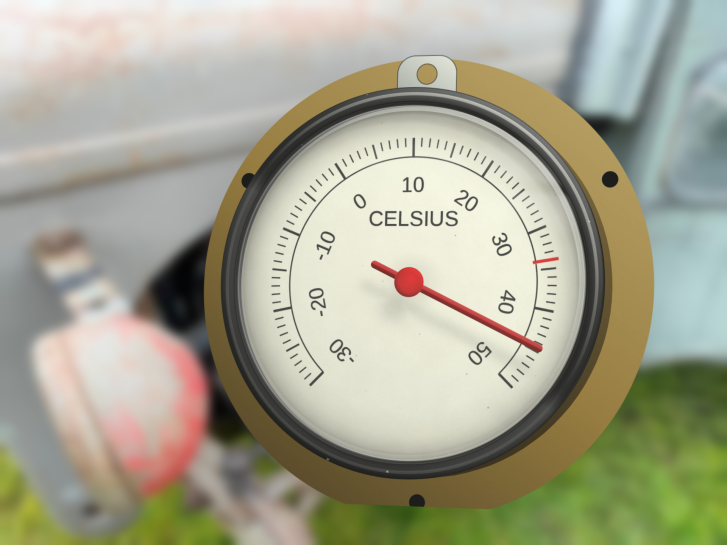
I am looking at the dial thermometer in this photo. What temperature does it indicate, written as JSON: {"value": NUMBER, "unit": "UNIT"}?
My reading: {"value": 44.5, "unit": "°C"}
